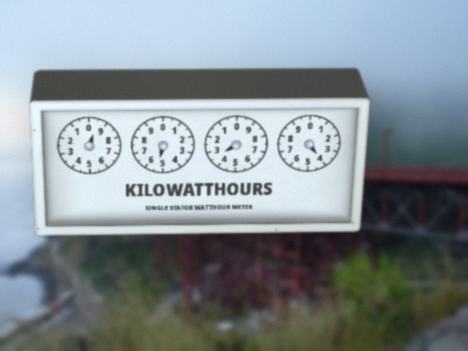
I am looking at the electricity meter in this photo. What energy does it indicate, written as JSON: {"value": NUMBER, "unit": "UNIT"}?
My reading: {"value": 9534, "unit": "kWh"}
